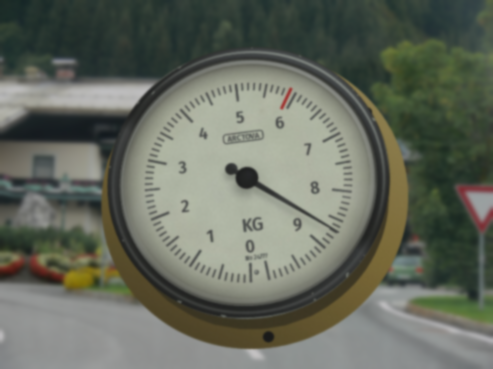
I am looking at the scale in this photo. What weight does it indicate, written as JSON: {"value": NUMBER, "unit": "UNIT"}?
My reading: {"value": 8.7, "unit": "kg"}
